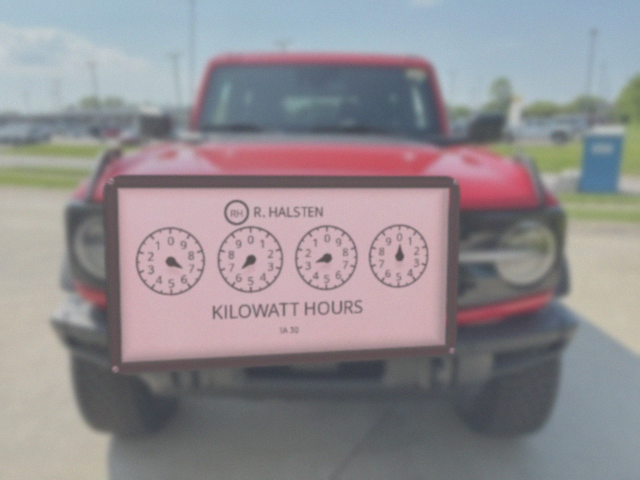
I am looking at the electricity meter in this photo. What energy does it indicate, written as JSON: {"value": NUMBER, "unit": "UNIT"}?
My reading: {"value": 6630, "unit": "kWh"}
